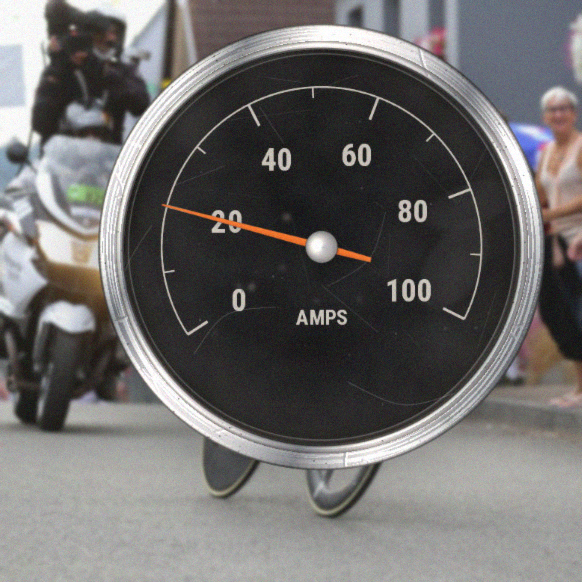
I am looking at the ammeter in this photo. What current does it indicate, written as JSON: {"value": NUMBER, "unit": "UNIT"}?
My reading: {"value": 20, "unit": "A"}
